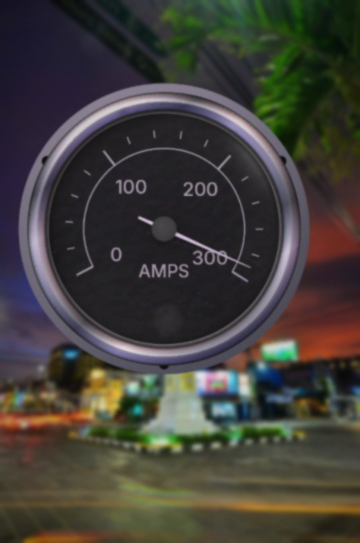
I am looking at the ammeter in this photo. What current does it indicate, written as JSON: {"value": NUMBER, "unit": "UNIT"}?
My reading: {"value": 290, "unit": "A"}
